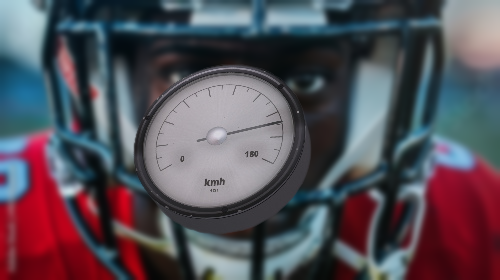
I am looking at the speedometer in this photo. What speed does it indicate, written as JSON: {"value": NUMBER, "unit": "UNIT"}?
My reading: {"value": 150, "unit": "km/h"}
